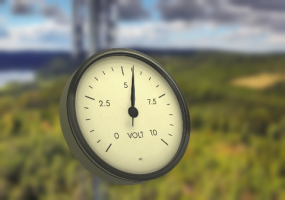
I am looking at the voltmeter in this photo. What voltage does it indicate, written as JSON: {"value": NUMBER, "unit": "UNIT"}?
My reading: {"value": 5.5, "unit": "V"}
